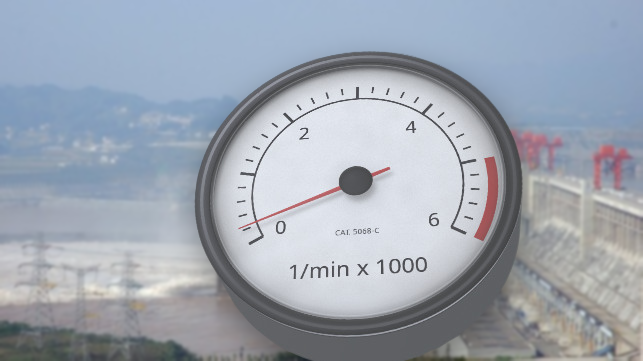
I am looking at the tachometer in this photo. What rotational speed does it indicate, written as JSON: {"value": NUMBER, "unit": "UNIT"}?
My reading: {"value": 200, "unit": "rpm"}
